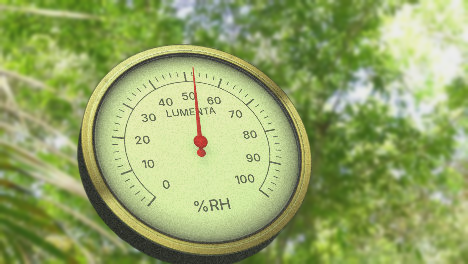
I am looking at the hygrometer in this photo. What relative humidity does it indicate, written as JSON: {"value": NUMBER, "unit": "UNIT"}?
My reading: {"value": 52, "unit": "%"}
